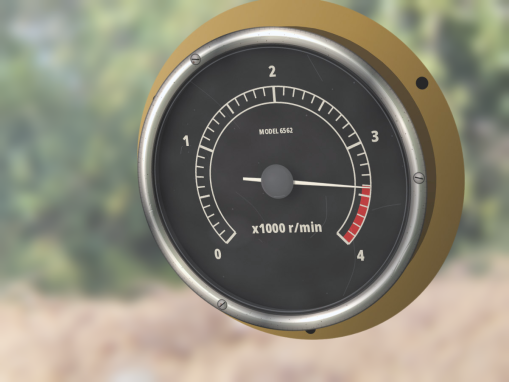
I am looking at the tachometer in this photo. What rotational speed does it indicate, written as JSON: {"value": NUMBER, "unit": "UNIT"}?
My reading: {"value": 3400, "unit": "rpm"}
